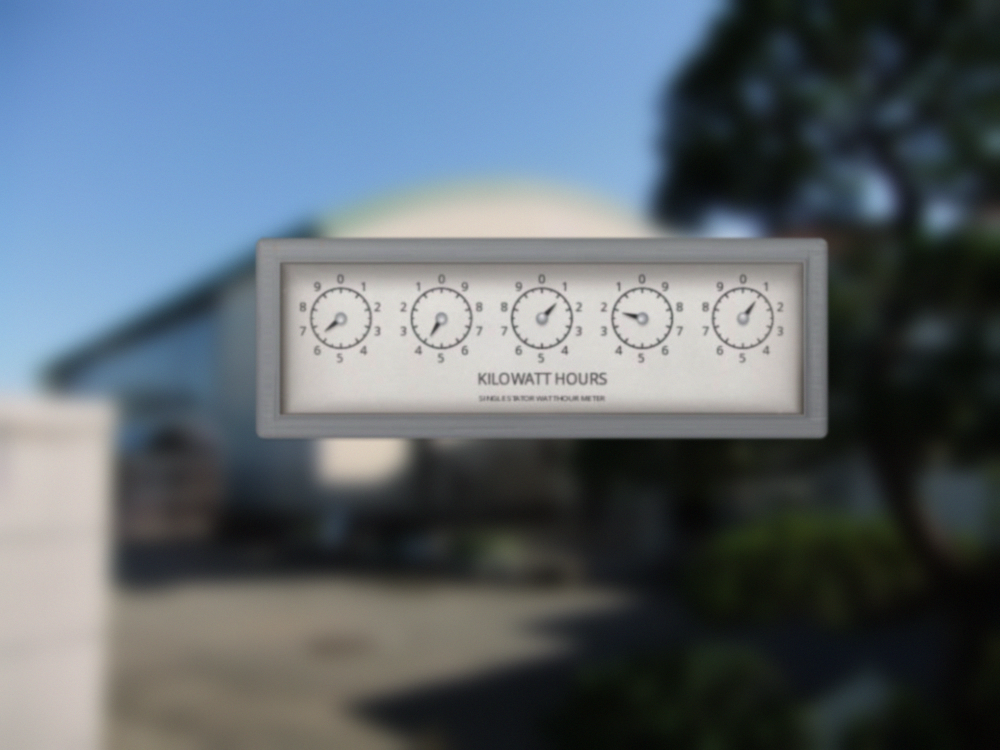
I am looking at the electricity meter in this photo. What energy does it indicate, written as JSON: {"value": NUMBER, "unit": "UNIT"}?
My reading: {"value": 64121, "unit": "kWh"}
